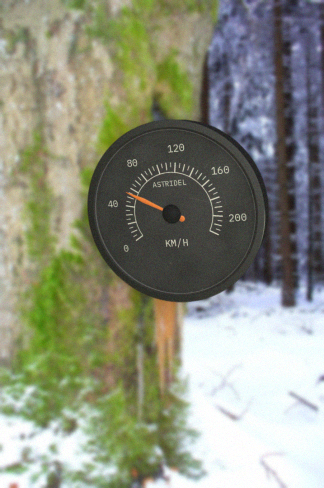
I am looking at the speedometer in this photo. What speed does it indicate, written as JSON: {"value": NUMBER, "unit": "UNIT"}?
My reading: {"value": 55, "unit": "km/h"}
